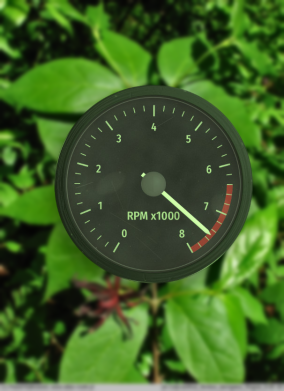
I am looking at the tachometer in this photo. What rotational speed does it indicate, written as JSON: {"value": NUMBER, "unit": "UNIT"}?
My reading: {"value": 7500, "unit": "rpm"}
